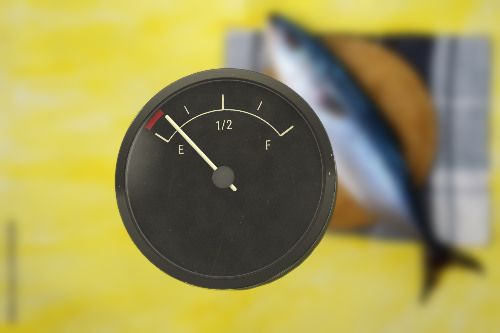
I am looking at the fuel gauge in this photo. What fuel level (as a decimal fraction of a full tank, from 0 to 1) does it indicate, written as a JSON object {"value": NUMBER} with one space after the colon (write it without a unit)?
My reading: {"value": 0.125}
